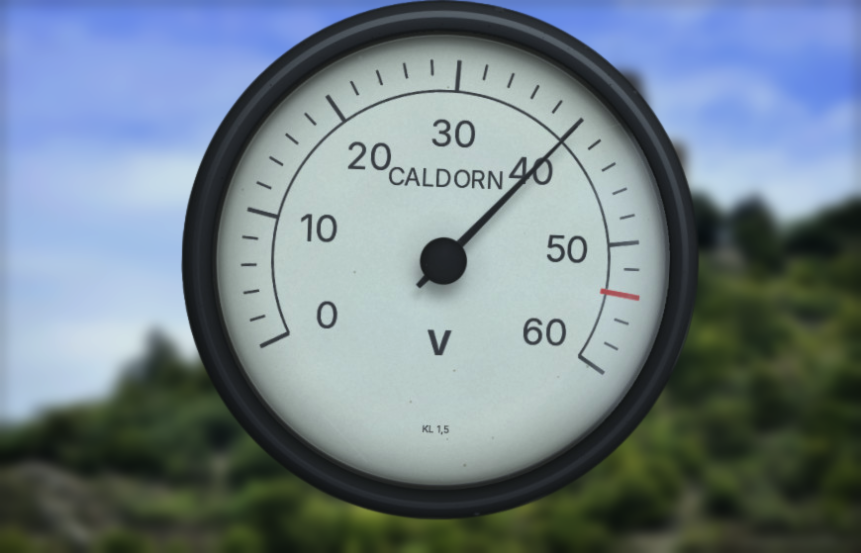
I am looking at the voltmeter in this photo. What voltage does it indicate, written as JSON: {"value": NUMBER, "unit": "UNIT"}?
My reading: {"value": 40, "unit": "V"}
